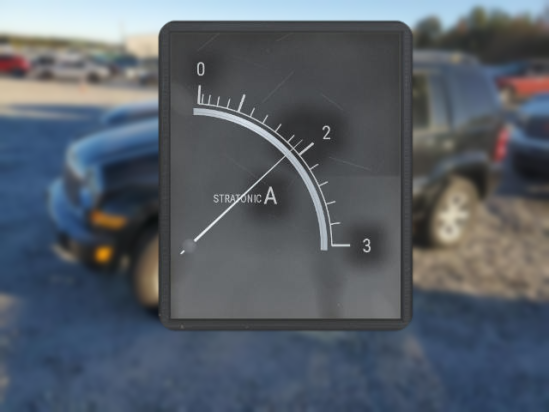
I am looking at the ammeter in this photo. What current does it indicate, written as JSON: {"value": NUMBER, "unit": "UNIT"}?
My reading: {"value": 1.9, "unit": "A"}
